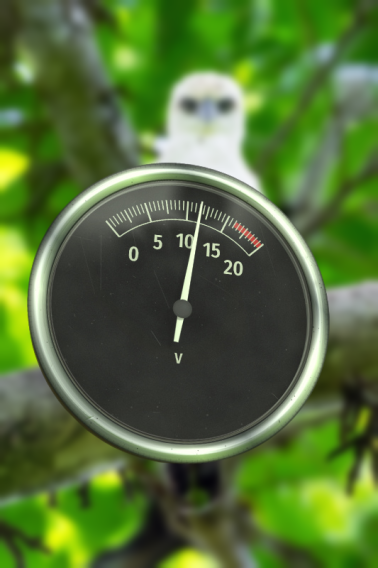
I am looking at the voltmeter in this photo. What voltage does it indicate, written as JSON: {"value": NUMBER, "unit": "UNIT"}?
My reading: {"value": 11.5, "unit": "V"}
